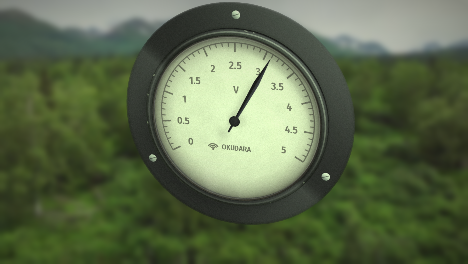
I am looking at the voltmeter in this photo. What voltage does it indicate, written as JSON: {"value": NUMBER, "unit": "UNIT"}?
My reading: {"value": 3.1, "unit": "V"}
